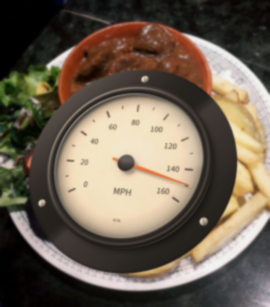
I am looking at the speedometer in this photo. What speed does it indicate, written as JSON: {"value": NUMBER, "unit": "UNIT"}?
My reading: {"value": 150, "unit": "mph"}
